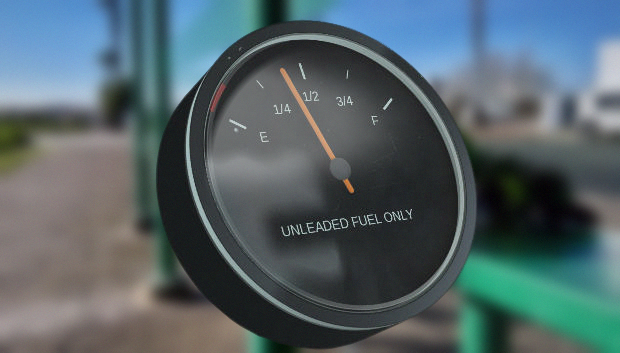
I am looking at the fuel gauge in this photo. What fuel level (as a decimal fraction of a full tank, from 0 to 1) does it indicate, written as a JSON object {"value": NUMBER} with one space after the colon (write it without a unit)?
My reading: {"value": 0.375}
